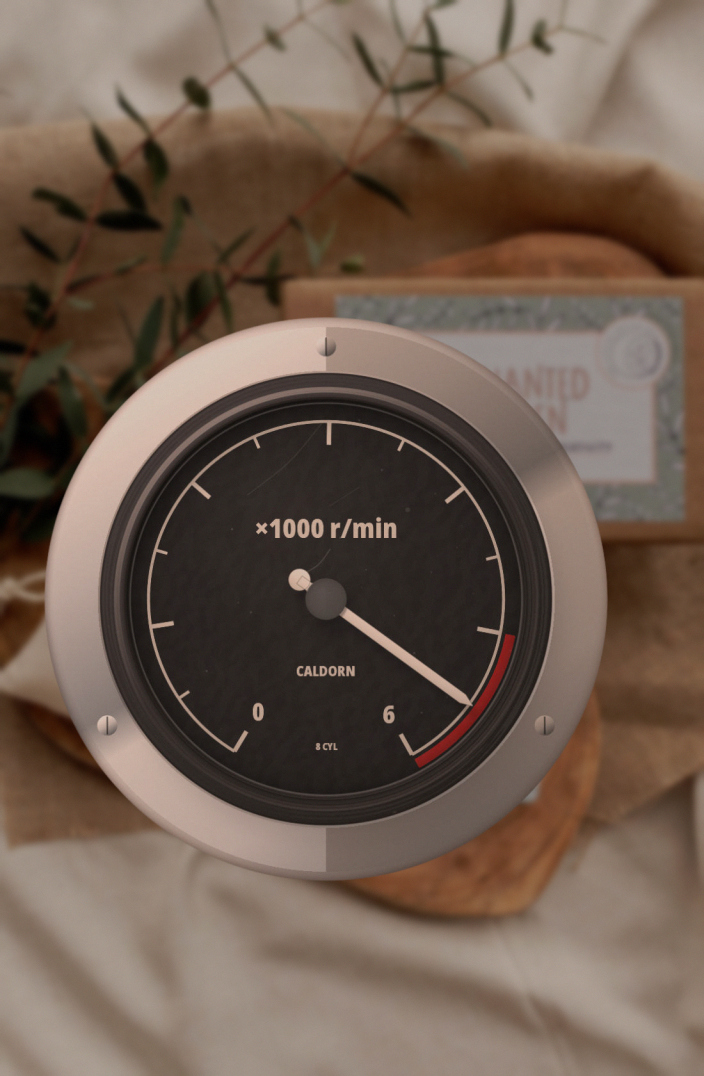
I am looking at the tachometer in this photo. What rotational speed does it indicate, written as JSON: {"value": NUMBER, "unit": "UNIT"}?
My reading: {"value": 5500, "unit": "rpm"}
